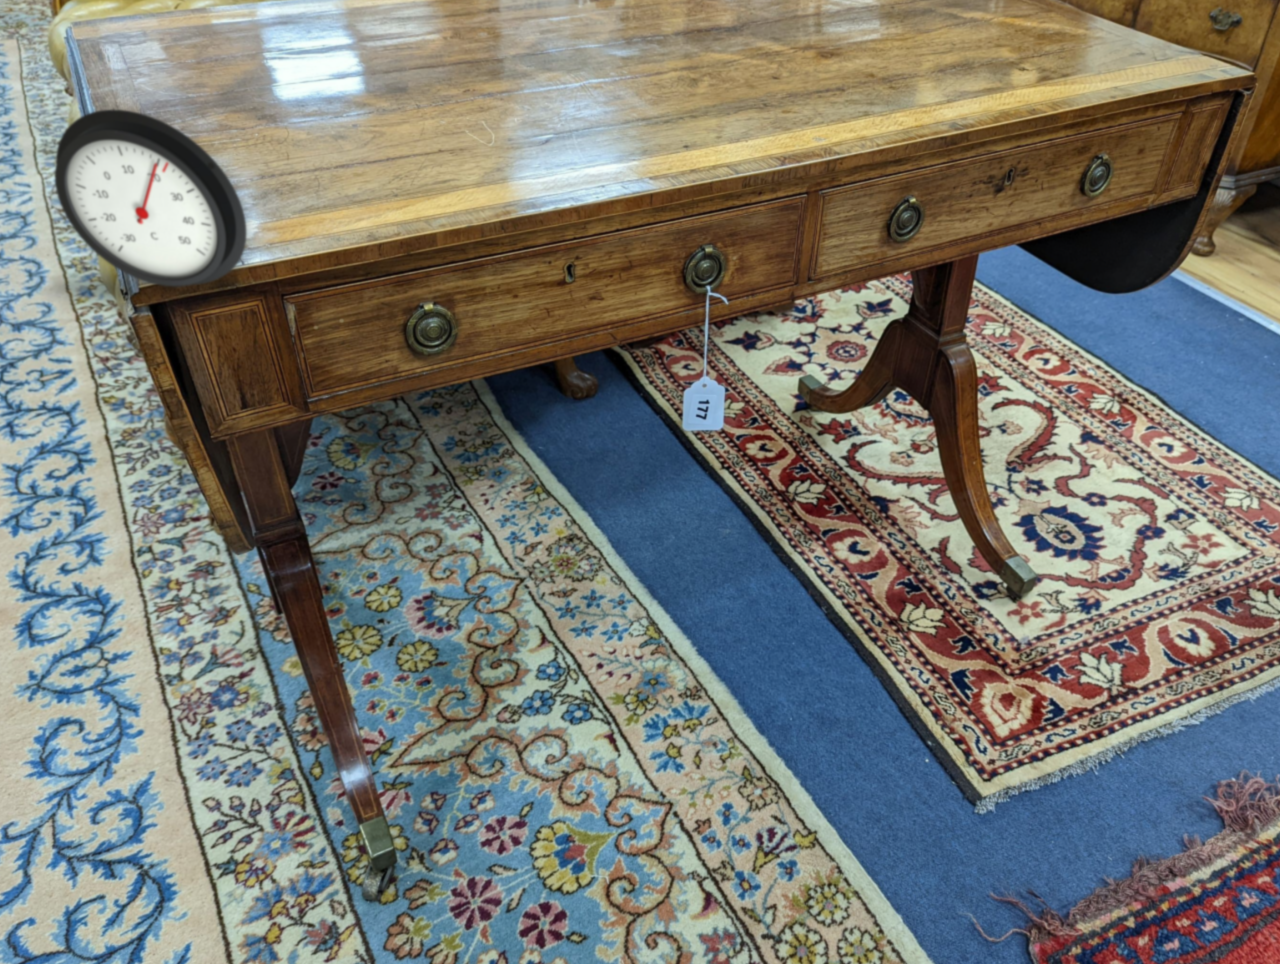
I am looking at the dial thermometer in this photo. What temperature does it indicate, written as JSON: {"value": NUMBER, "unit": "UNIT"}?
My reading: {"value": 20, "unit": "°C"}
